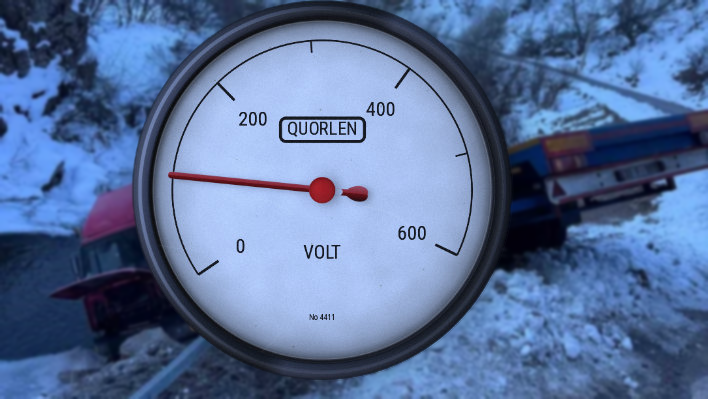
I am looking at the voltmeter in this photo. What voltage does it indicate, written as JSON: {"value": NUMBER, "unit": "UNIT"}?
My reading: {"value": 100, "unit": "V"}
